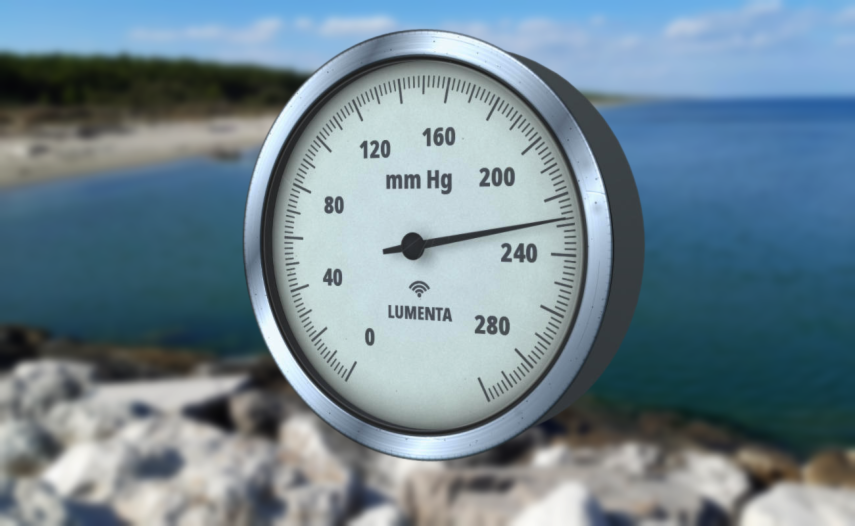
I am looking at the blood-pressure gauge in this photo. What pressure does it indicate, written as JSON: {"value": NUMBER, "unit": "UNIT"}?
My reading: {"value": 228, "unit": "mmHg"}
